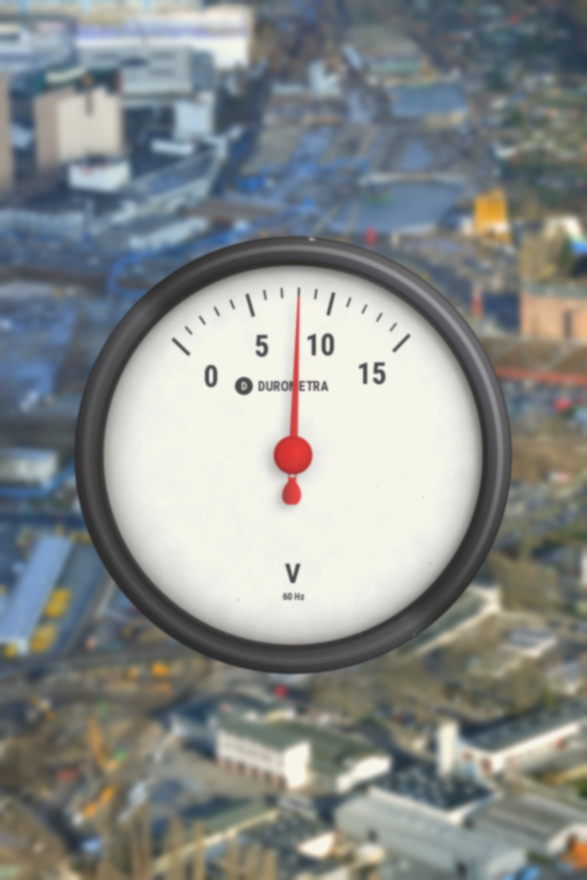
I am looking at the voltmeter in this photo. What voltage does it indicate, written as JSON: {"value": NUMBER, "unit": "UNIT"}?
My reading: {"value": 8, "unit": "V"}
